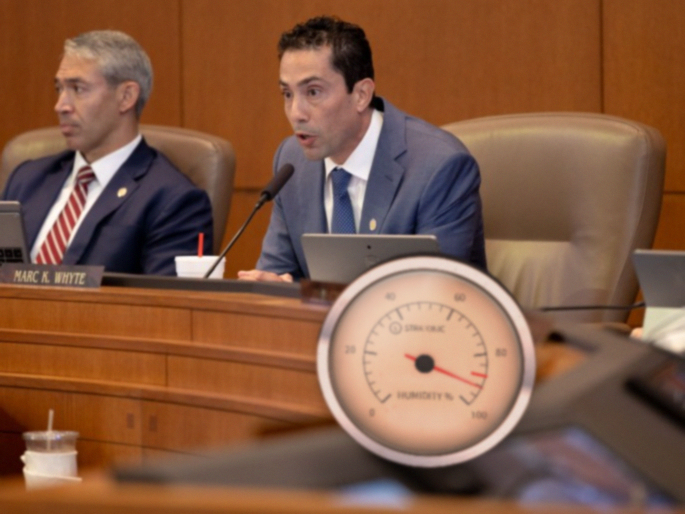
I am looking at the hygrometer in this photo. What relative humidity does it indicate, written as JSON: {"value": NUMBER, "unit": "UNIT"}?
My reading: {"value": 92, "unit": "%"}
